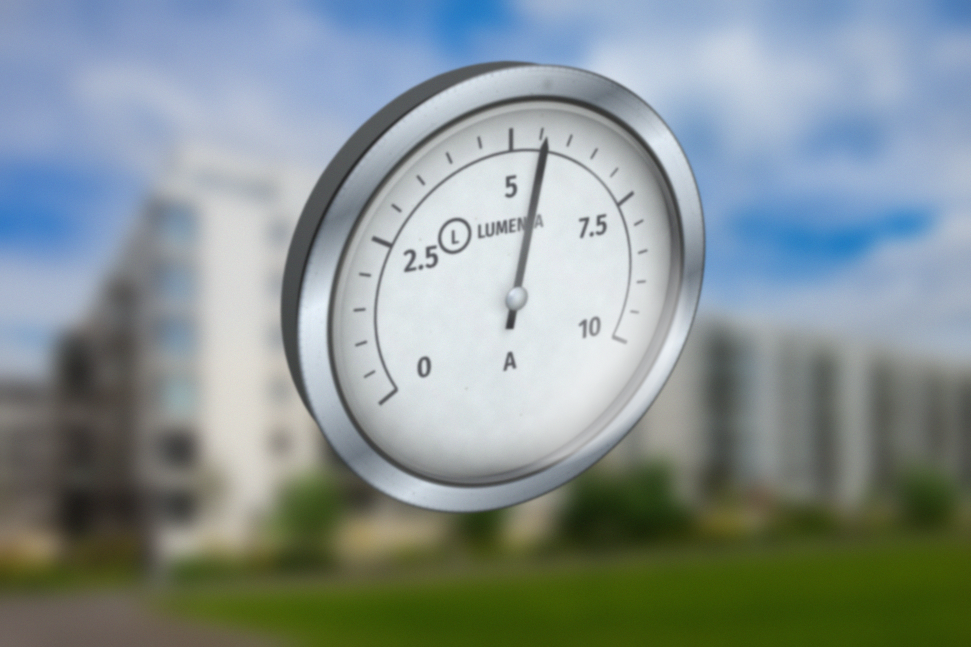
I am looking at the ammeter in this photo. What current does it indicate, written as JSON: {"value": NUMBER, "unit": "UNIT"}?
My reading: {"value": 5.5, "unit": "A"}
